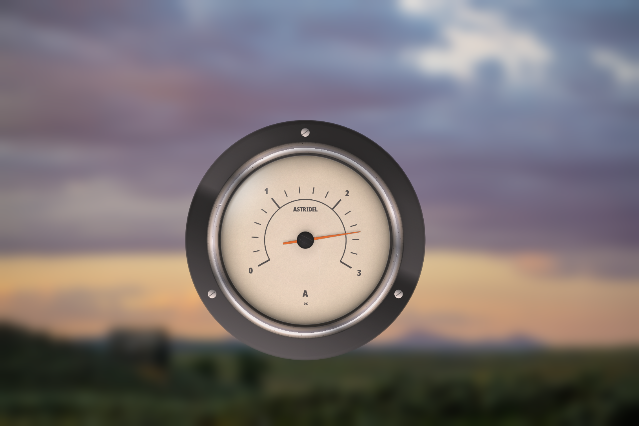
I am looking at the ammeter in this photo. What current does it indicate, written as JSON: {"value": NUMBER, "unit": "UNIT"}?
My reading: {"value": 2.5, "unit": "A"}
